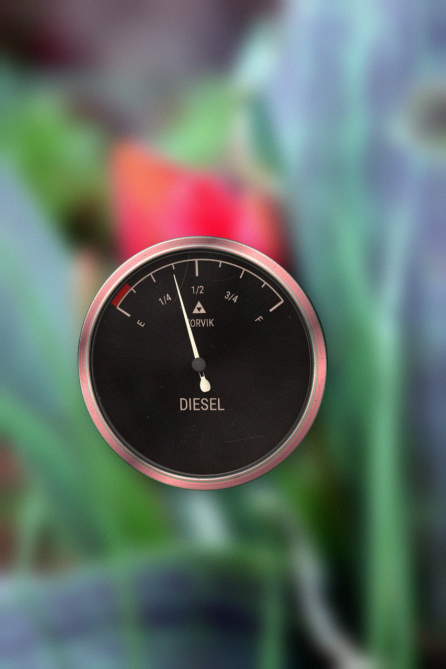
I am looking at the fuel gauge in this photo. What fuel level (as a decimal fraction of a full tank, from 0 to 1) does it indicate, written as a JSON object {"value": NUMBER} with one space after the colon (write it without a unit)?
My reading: {"value": 0.375}
